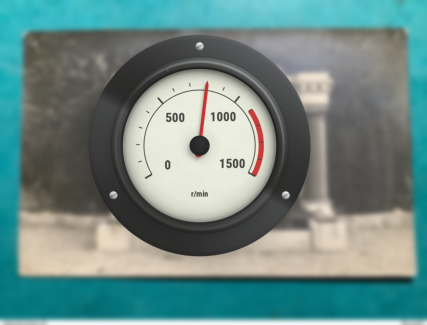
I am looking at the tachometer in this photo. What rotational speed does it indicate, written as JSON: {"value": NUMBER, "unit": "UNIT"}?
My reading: {"value": 800, "unit": "rpm"}
